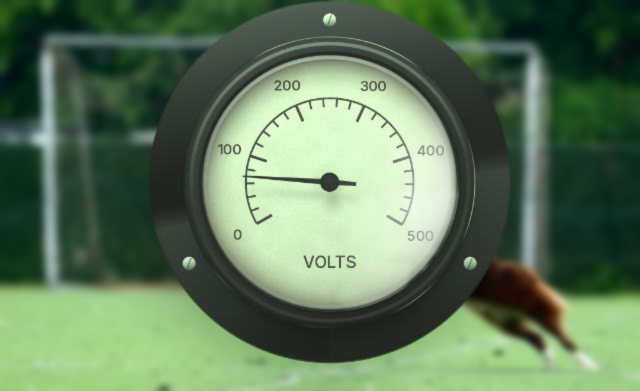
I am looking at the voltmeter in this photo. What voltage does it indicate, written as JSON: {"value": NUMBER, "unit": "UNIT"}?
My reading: {"value": 70, "unit": "V"}
